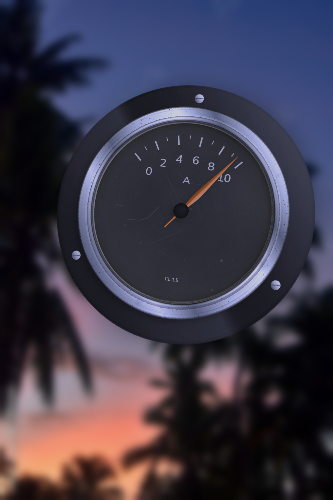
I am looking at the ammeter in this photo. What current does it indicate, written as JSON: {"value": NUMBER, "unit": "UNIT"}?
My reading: {"value": 9.5, "unit": "A"}
